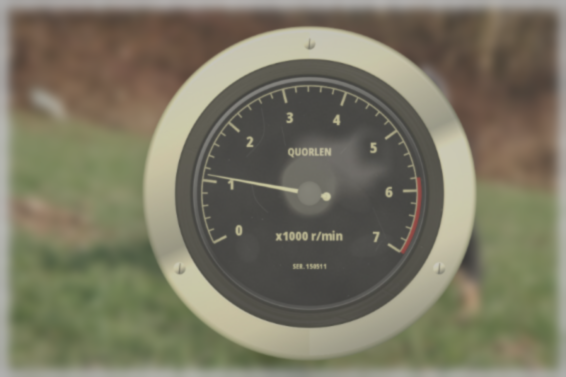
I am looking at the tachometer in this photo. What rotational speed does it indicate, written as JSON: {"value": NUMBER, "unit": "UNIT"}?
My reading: {"value": 1100, "unit": "rpm"}
